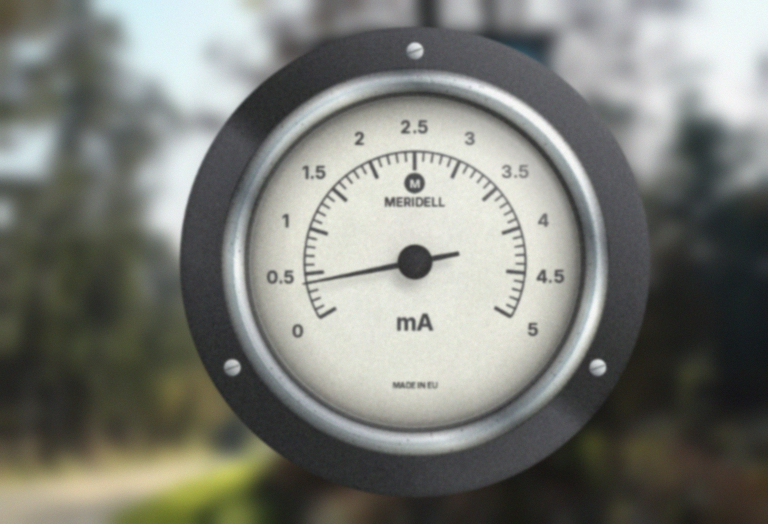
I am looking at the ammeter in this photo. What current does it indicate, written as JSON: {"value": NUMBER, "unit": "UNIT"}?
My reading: {"value": 0.4, "unit": "mA"}
